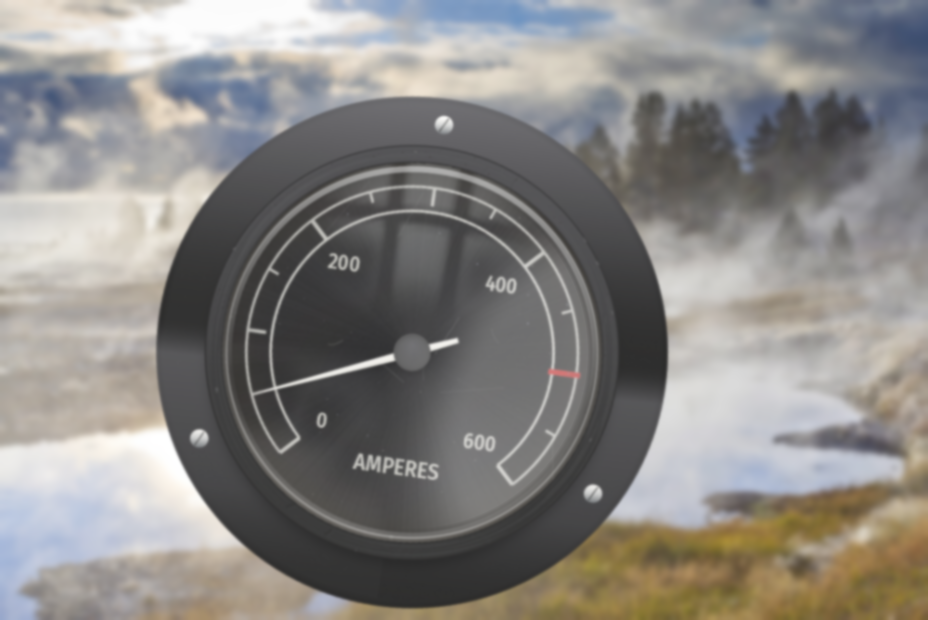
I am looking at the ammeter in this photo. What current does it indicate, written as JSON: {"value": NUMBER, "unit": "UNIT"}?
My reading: {"value": 50, "unit": "A"}
